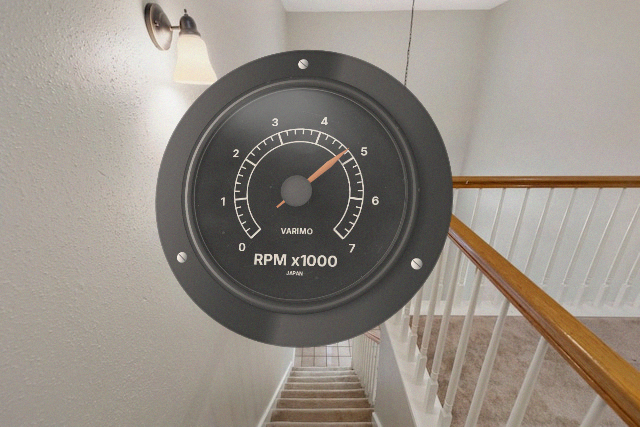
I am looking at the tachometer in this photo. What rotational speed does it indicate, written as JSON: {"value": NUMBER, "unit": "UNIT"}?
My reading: {"value": 4800, "unit": "rpm"}
